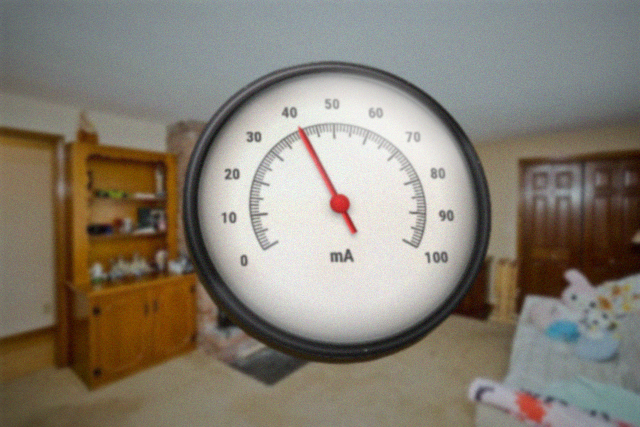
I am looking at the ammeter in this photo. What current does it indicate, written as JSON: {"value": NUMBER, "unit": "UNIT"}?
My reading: {"value": 40, "unit": "mA"}
